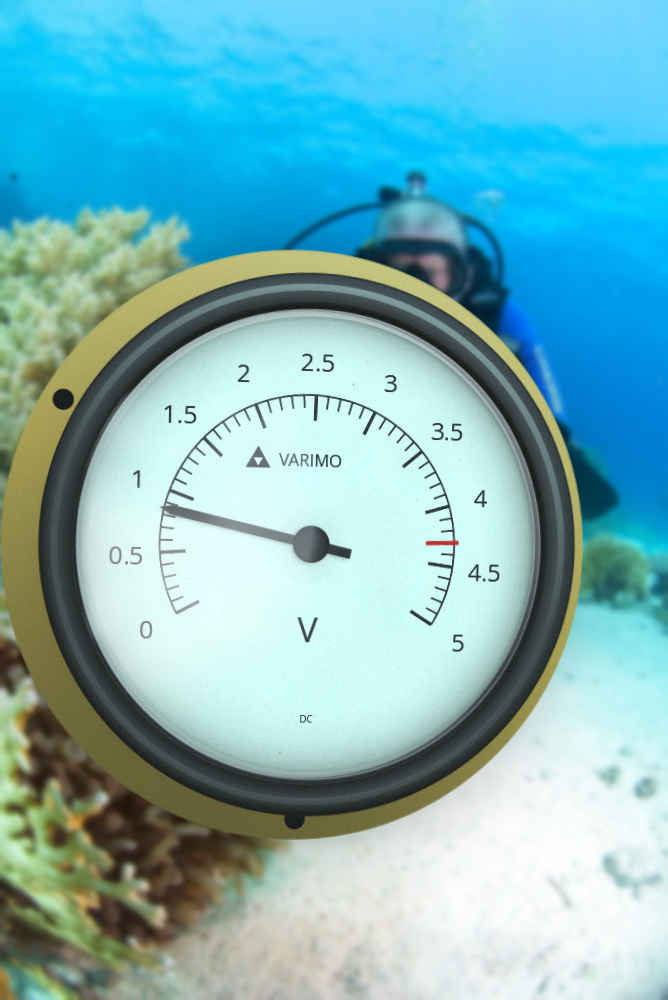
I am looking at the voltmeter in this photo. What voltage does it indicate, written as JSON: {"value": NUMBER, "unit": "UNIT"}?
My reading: {"value": 0.85, "unit": "V"}
